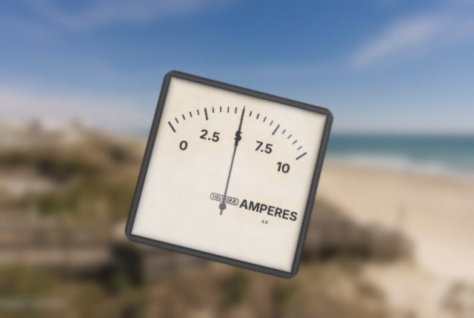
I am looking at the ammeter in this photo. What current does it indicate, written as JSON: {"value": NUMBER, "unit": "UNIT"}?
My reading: {"value": 5, "unit": "A"}
